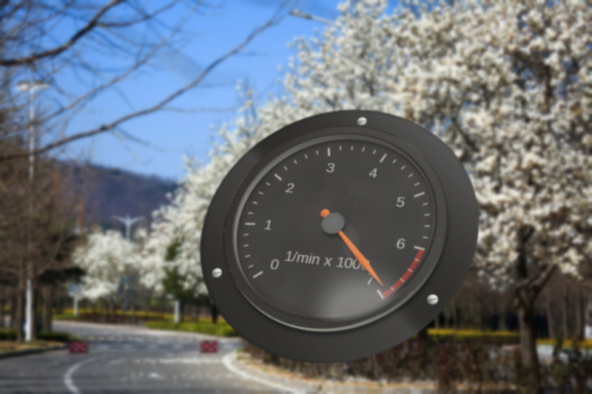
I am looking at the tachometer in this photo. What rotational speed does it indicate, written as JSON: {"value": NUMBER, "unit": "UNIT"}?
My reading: {"value": 6900, "unit": "rpm"}
